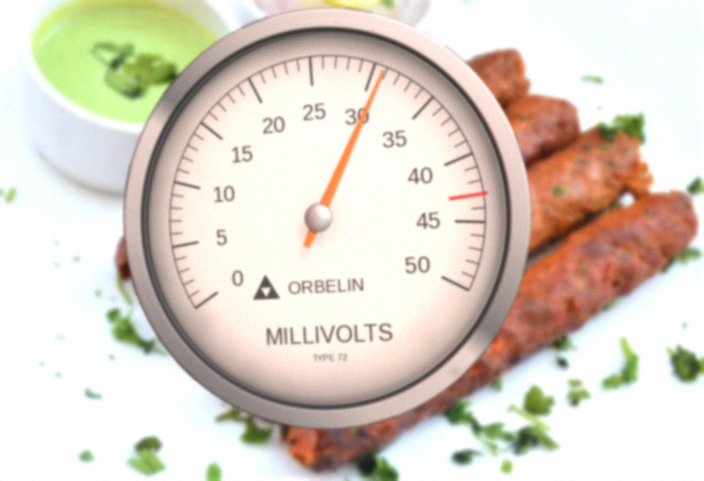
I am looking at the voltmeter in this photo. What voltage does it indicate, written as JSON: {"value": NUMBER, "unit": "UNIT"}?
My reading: {"value": 31, "unit": "mV"}
